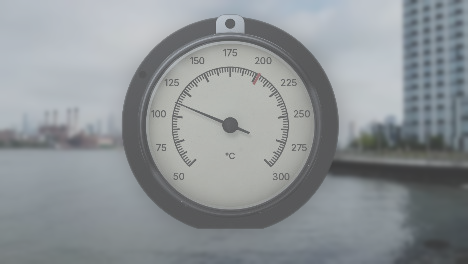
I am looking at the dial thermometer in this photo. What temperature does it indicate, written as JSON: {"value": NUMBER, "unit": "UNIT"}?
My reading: {"value": 112.5, "unit": "°C"}
